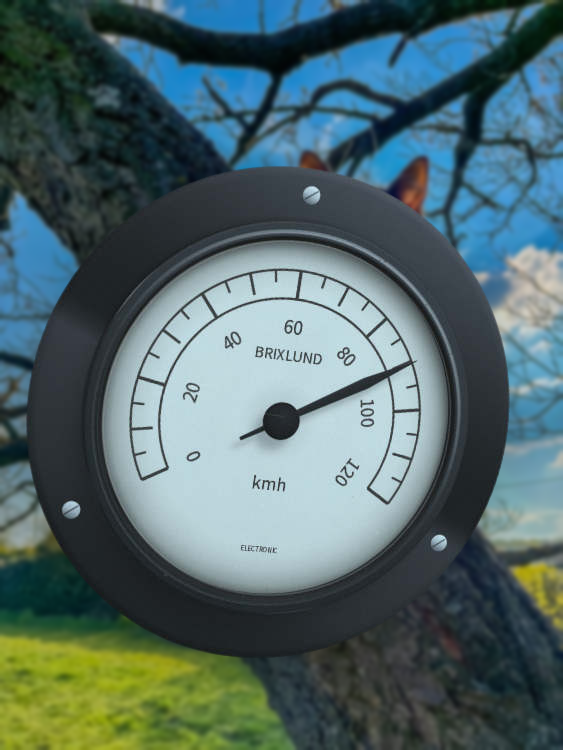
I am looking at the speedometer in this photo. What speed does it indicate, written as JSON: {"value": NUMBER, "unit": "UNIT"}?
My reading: {"value": 90, "unit": "km/h"}
